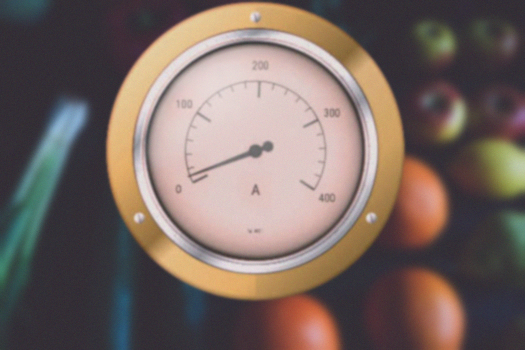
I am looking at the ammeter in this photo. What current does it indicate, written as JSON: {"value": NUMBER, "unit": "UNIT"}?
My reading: {"value": 10, "unit": "A"}
